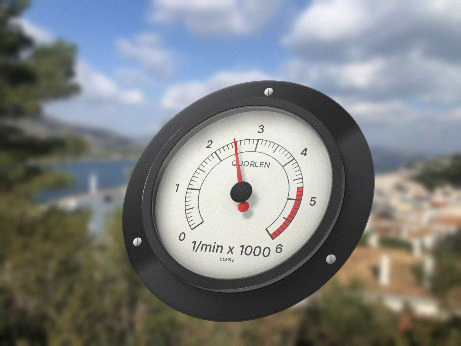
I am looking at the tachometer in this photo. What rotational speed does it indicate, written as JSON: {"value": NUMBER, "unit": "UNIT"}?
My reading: {"value": 2500, "unit": "rpm"}
